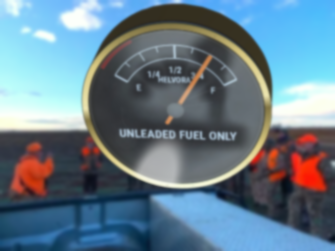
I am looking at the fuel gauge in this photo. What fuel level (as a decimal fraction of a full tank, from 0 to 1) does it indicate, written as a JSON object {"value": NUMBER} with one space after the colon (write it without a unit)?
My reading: {"value": 0.75}
